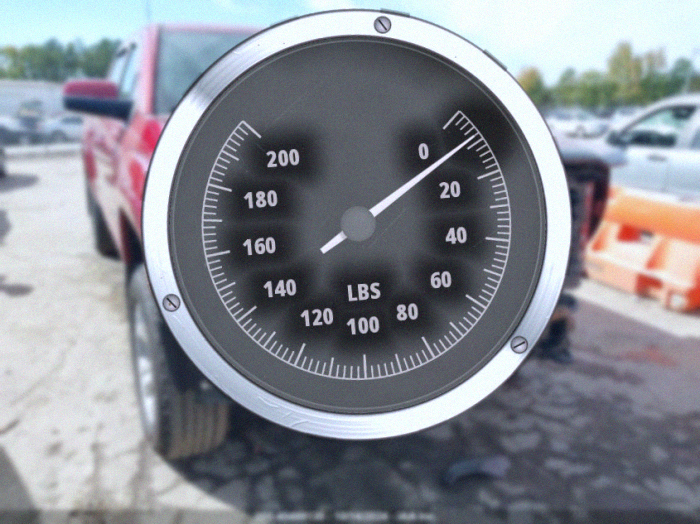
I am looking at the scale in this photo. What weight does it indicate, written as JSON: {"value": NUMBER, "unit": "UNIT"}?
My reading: {"value": 8, "unit": "lb"}
